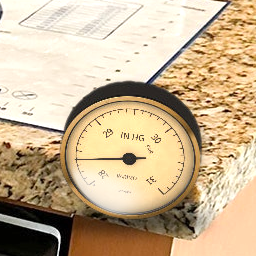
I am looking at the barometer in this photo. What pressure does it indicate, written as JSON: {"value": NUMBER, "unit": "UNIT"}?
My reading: {"value": 28.4, "unit": "inHg"}
